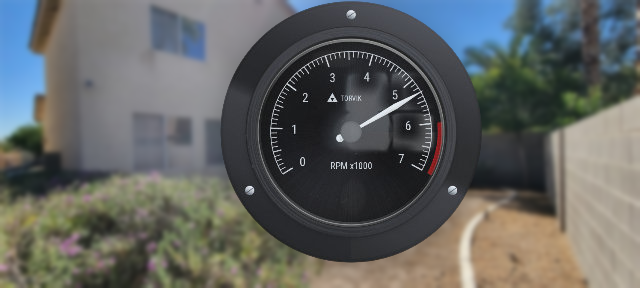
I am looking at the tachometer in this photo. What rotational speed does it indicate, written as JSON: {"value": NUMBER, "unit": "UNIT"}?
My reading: {"value": 5300, "unit": "rpm"}
